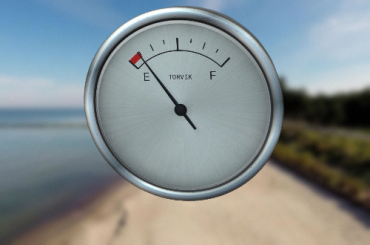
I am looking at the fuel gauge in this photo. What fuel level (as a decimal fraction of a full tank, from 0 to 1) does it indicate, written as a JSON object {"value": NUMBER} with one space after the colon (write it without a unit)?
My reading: {"value": 0.125}
